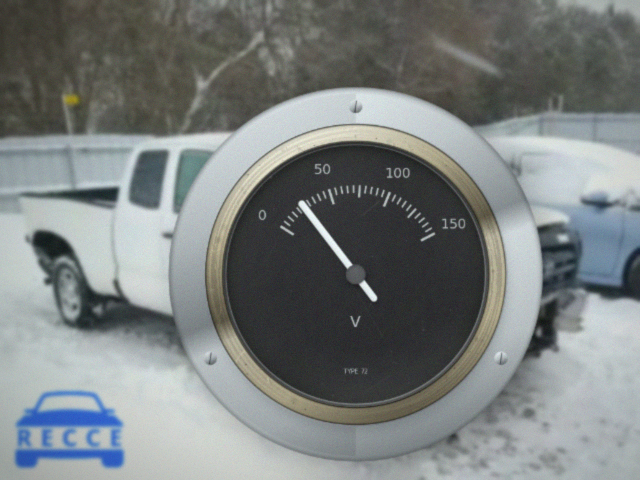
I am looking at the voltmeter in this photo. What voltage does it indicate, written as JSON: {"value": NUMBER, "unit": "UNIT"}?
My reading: {"value": 25, "unit": "V"}
